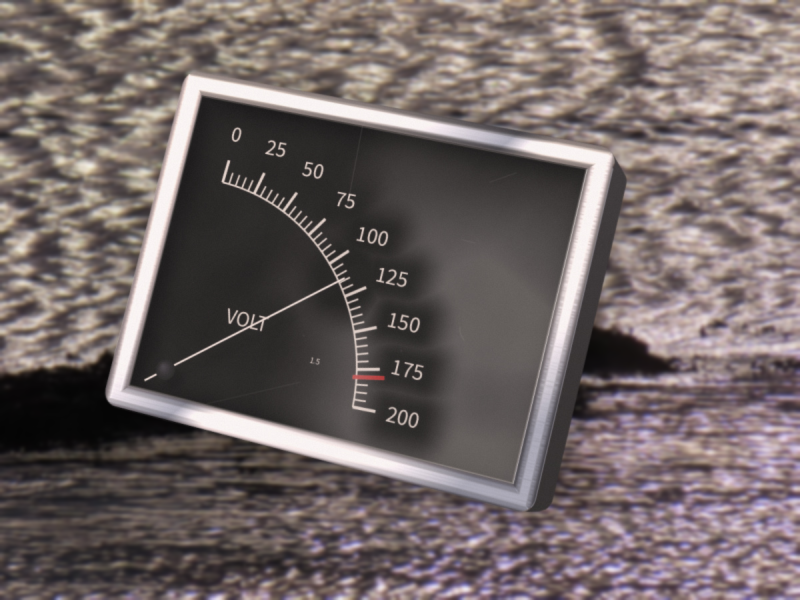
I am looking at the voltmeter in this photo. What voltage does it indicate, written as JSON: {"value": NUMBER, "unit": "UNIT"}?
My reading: {"value": 115, "unit": "V"}
